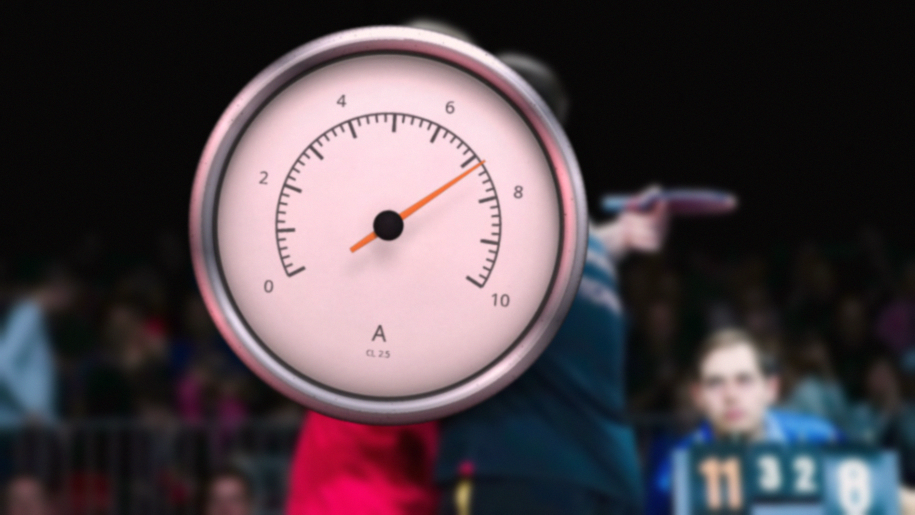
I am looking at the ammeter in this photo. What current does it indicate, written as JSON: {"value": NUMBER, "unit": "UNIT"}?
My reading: {"value": 7.2, "unit": "A"}
